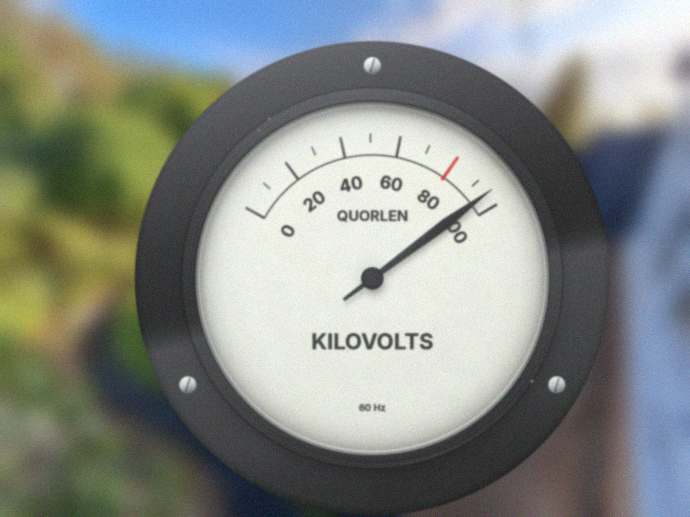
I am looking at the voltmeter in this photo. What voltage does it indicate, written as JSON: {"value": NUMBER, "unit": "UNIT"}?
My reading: {"value": 95, "unit": "kV"}
